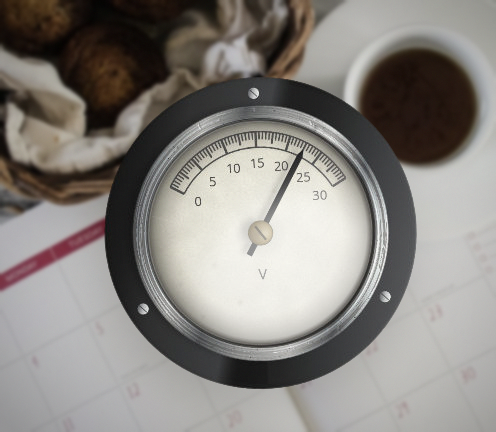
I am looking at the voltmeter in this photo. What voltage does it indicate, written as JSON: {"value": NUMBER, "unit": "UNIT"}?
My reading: {"value": 22.5, "unit": "V"}
